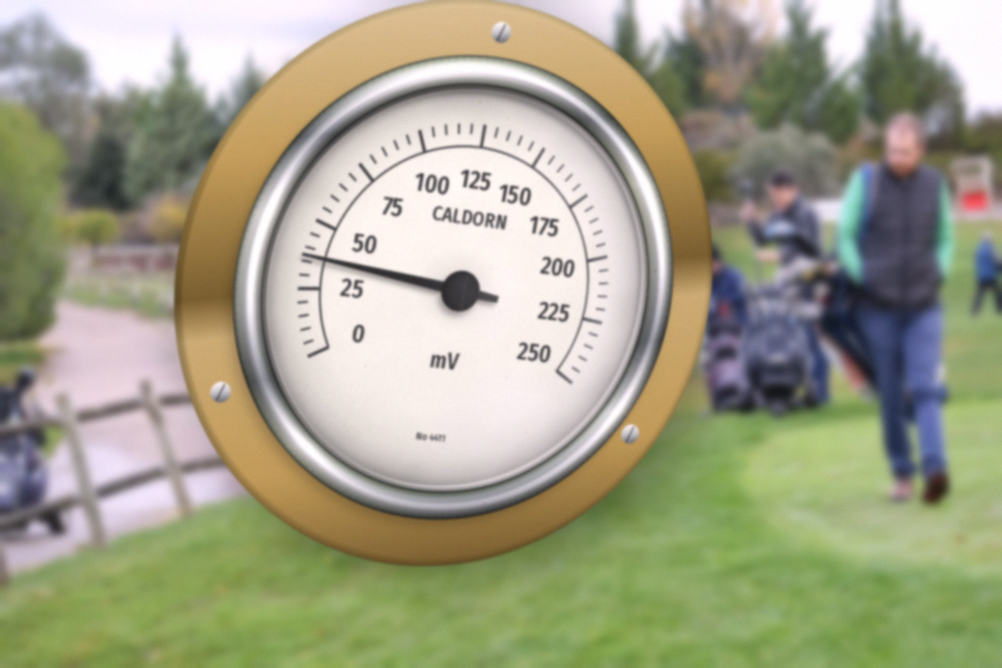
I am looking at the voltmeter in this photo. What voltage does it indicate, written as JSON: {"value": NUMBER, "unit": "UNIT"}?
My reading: {"value": 37.5, "unit": "mV"}
